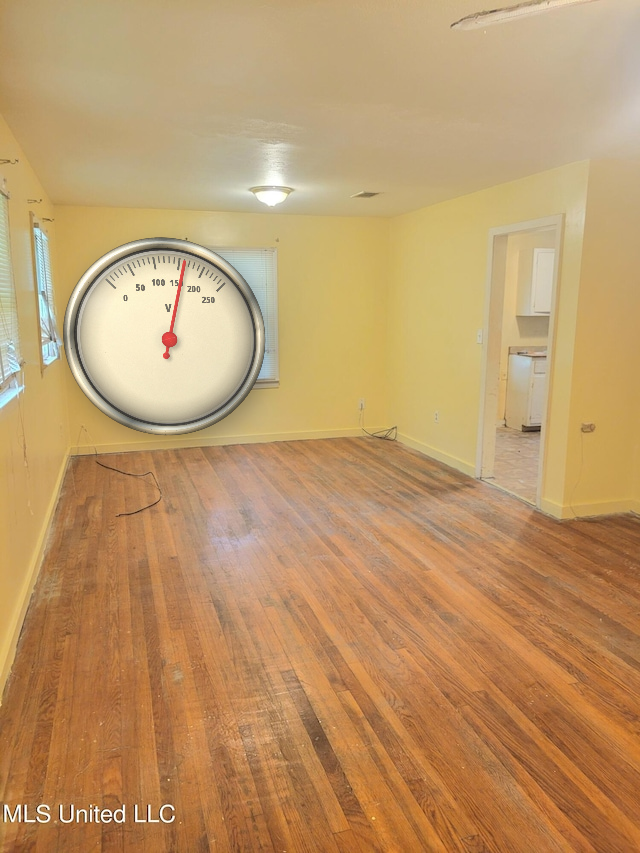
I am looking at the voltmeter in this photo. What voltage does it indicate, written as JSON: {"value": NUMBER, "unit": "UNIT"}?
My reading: {"value": 160, "unit": "V"}
